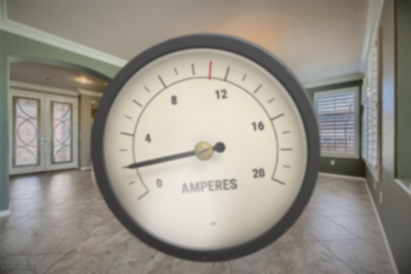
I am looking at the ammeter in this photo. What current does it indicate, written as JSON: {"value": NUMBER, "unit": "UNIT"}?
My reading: {"value": 2, "unit": "A"}
